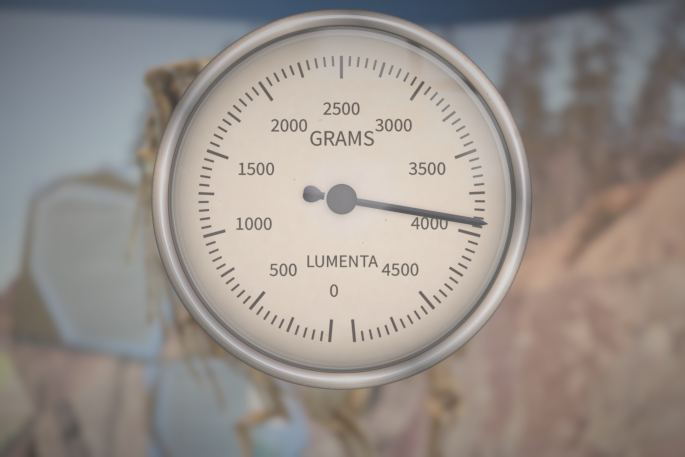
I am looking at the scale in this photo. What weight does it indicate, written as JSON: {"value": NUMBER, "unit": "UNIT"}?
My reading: {"value": 3925, "unit": "g"}
